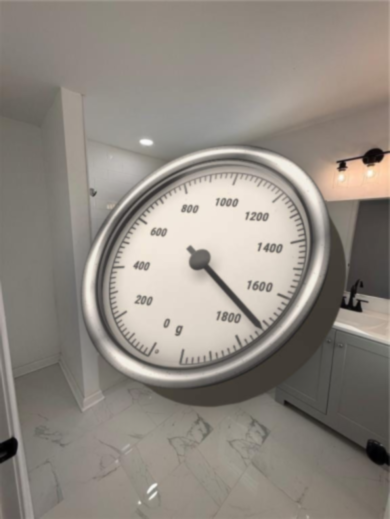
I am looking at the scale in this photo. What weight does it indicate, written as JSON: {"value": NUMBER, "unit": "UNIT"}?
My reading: {"value": 1720, "unit": "g"}
